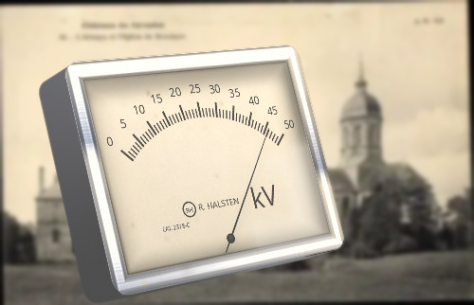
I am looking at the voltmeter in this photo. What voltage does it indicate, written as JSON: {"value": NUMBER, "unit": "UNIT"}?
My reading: {"value": 45, "unit": "kV"}
